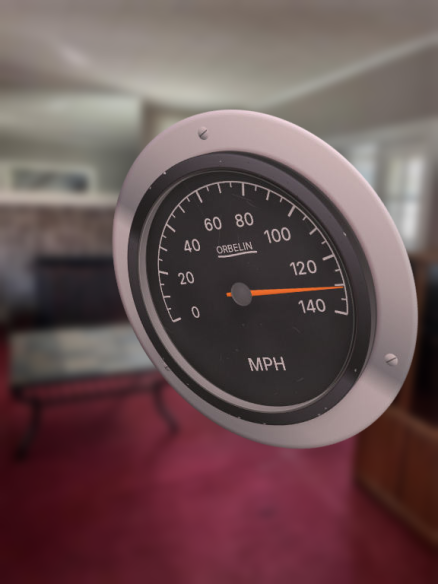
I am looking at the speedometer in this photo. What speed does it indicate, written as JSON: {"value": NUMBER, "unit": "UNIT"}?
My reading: {"value": 130, "unit": "mph"}
